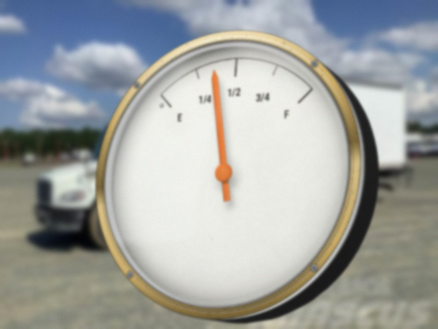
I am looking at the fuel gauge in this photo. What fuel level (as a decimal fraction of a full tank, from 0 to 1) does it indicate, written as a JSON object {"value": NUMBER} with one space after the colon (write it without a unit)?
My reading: {"value": 0.375}
